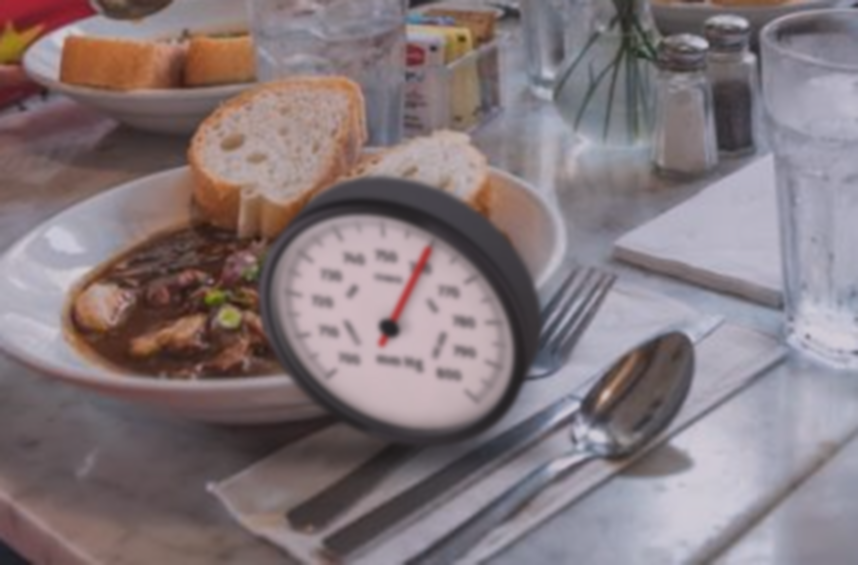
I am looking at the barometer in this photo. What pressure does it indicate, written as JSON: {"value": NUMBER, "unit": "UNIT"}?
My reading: {"value": 760, "unit": "mmHg"}
